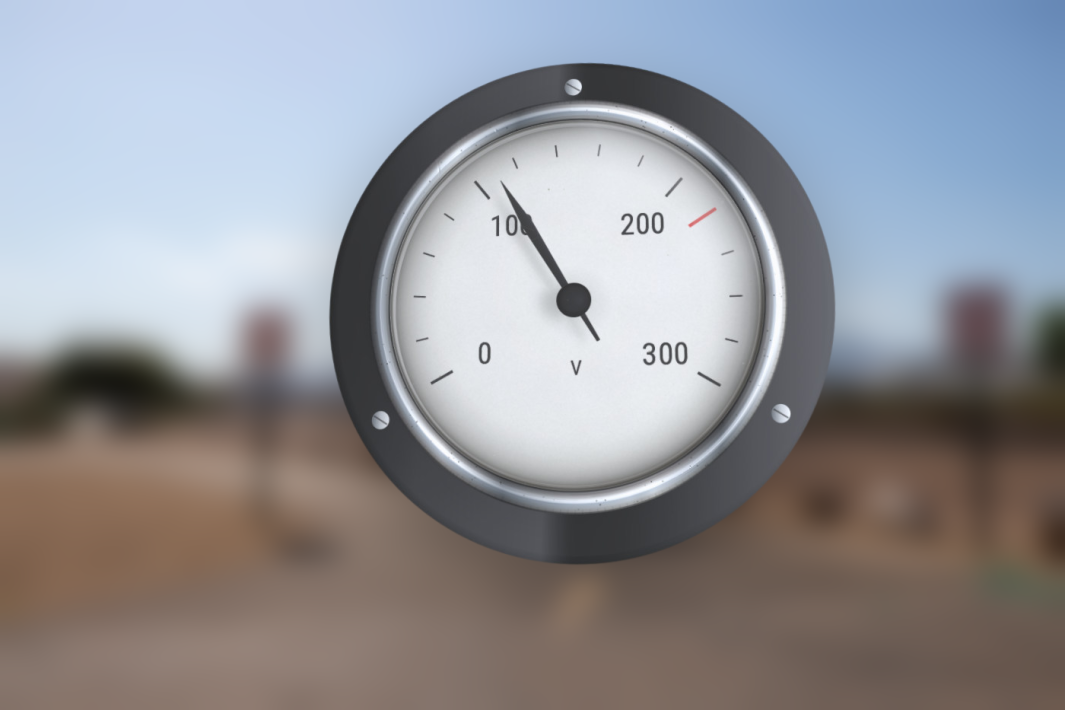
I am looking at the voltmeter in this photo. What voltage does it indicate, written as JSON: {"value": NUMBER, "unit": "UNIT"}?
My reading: {"value": 110, "unit": "V"}
